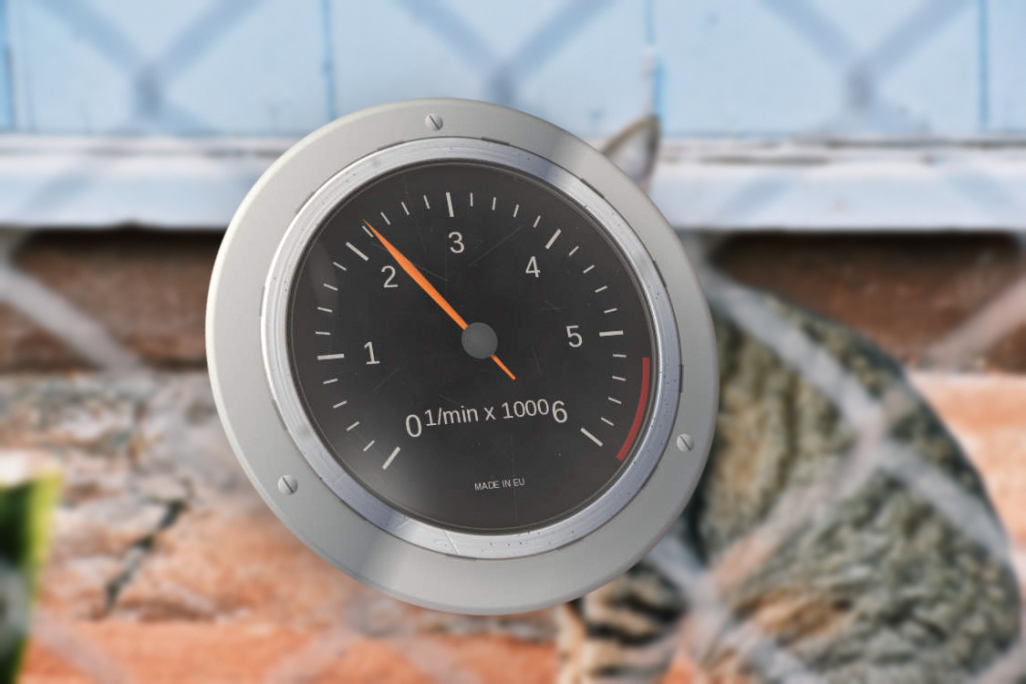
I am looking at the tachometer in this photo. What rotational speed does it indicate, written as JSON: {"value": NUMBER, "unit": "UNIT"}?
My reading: {"value": 2200, "unit": "rpm"}
